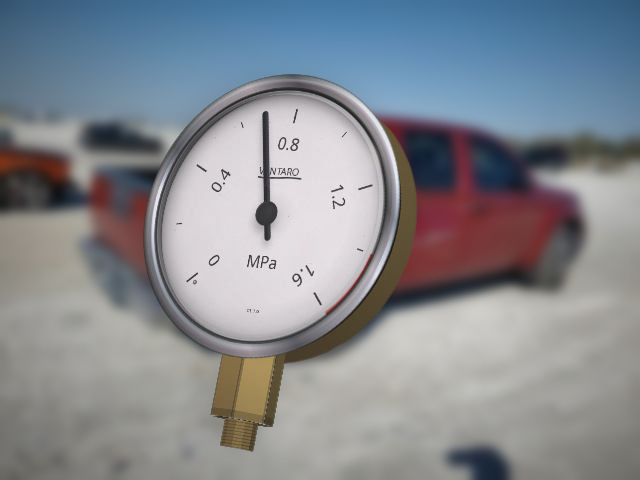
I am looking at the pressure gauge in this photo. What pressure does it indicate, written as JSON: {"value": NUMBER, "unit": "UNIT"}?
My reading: {"value": 0.7, "unit": "MPa"}
